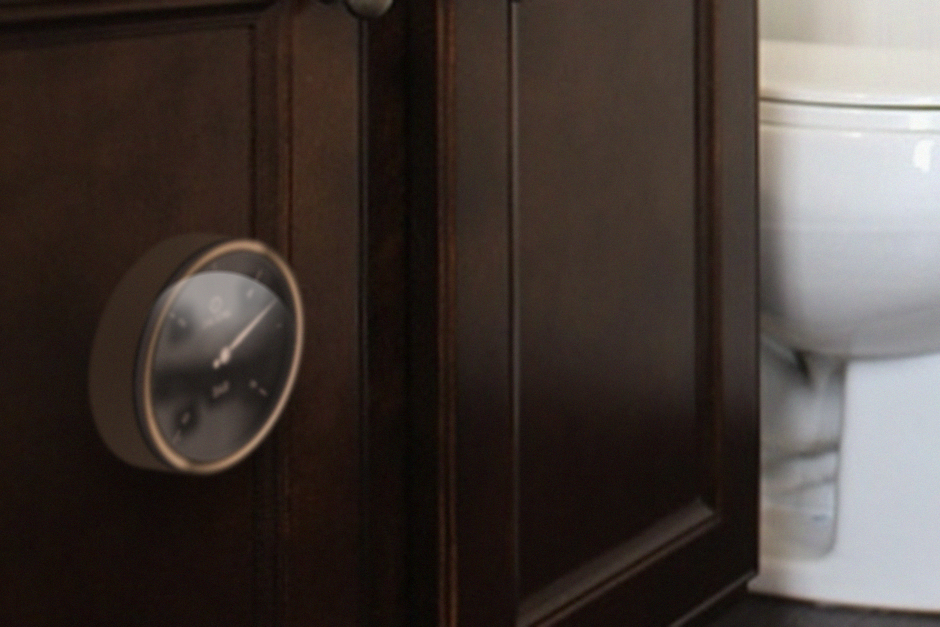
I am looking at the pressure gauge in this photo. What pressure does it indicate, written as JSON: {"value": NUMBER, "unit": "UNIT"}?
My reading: {"value": 4.5, "unit": "bar"}
